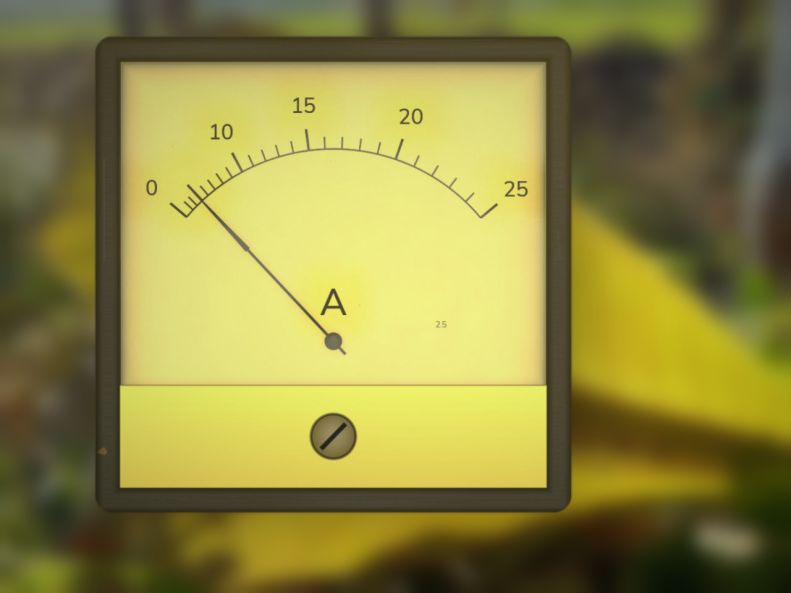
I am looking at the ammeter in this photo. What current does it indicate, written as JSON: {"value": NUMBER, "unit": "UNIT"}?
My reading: {"value": 5, "unit": "A"}
